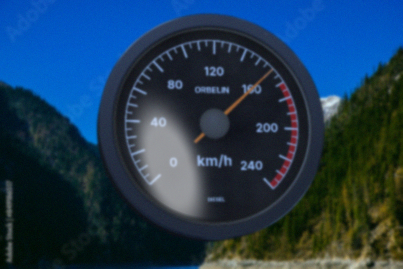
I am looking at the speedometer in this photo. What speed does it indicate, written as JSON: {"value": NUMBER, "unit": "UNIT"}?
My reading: {"value": 160, "unit": "km/h"}
